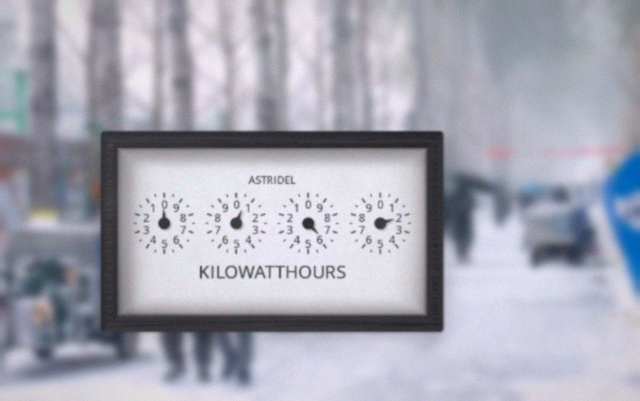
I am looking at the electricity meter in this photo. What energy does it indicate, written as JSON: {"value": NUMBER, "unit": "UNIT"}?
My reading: {"value": 62, "unit": "kWh"}
